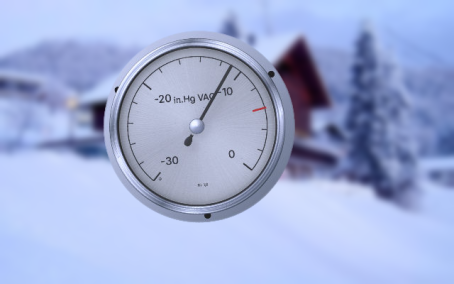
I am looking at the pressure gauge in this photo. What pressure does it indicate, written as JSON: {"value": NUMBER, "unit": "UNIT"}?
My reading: {"value": -11, "unit": "inHg"}
